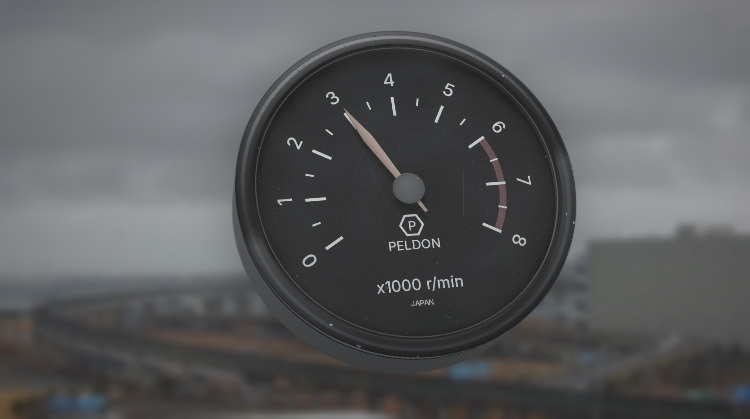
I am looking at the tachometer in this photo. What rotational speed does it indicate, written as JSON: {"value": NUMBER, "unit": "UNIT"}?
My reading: {"value": 3000, "unit": "rpm"}
